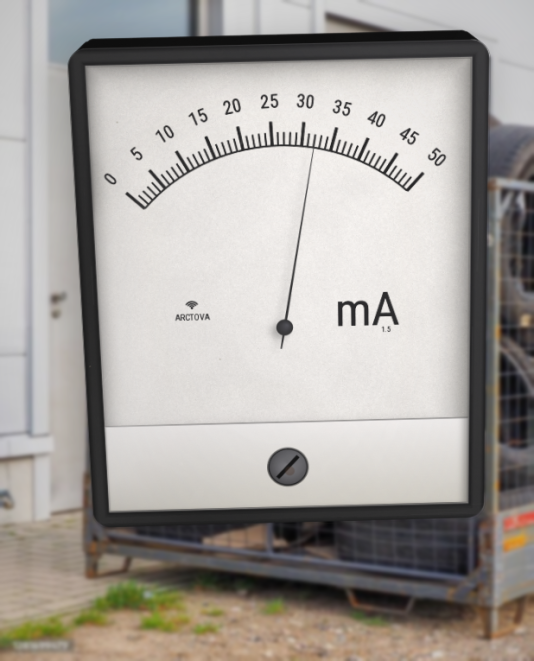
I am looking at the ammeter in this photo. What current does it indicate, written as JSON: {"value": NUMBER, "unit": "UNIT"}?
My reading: {"value": 32, "unit": "mA"}
